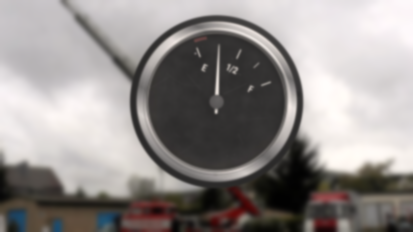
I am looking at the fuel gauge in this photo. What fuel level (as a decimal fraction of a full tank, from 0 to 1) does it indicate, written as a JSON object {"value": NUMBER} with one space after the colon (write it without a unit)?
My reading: {"value": 0.25}
